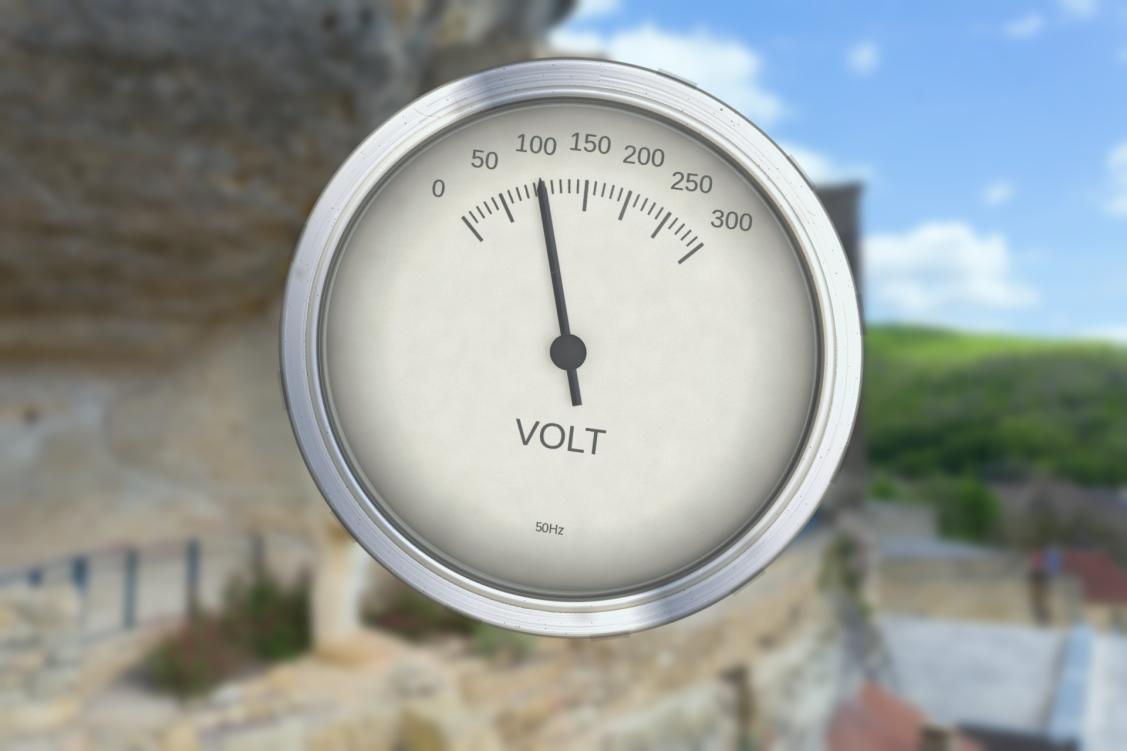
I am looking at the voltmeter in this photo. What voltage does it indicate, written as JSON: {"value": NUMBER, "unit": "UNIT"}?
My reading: {"value": 100, "unit": "V"}
